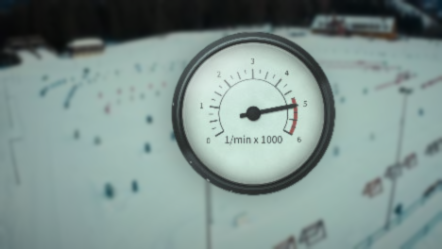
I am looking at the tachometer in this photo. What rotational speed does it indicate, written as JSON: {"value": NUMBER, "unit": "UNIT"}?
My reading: {"value": 5000, "unit": "rpm"}
